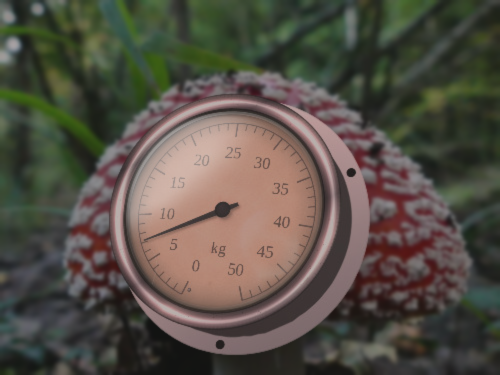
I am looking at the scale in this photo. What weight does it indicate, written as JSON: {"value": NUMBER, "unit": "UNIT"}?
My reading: {"value": 7, "unit": "kg"}
